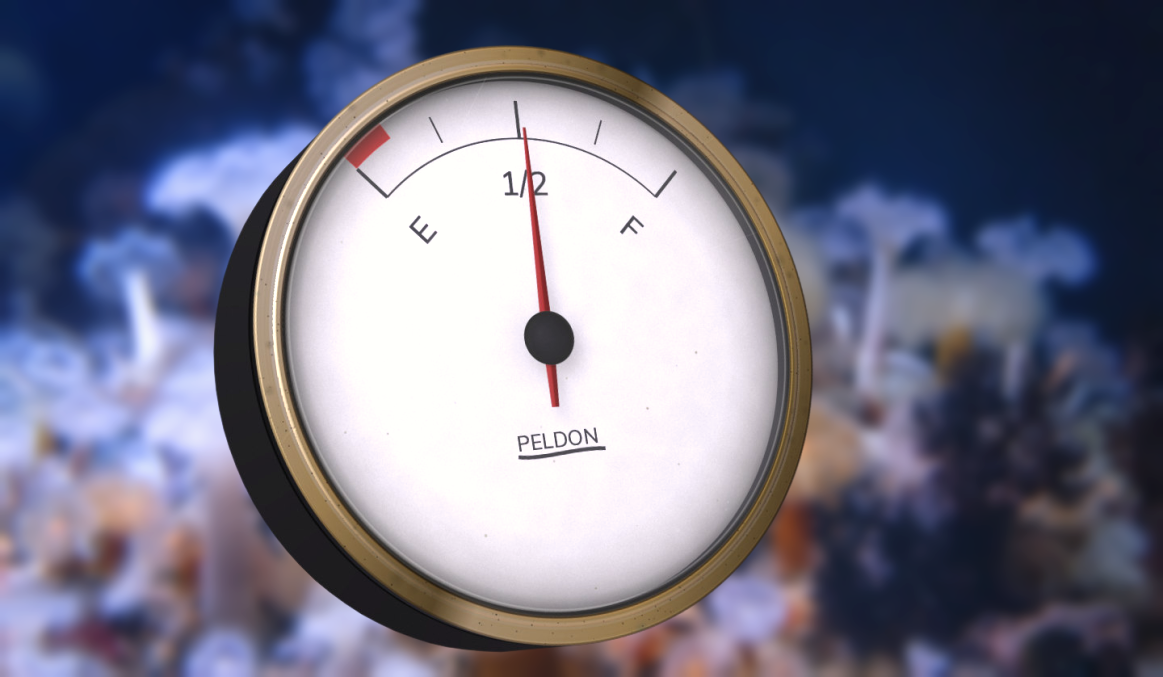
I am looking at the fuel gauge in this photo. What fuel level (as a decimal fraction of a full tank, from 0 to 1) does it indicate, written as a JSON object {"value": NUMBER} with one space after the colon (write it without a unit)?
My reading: {"value": 0.5}
